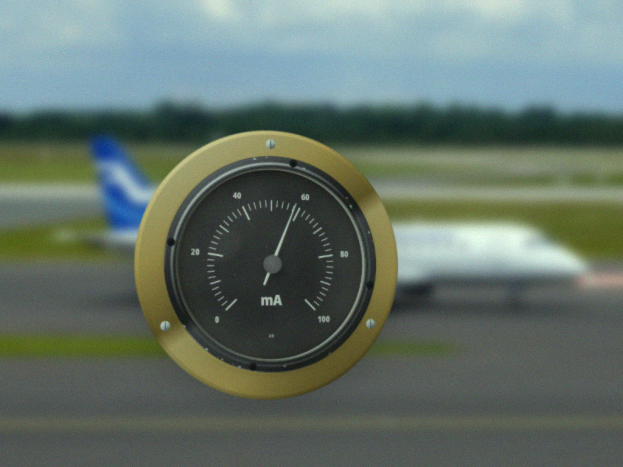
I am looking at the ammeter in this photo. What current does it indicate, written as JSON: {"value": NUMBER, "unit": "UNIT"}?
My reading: {"value": 58, "unit": "mA"}
